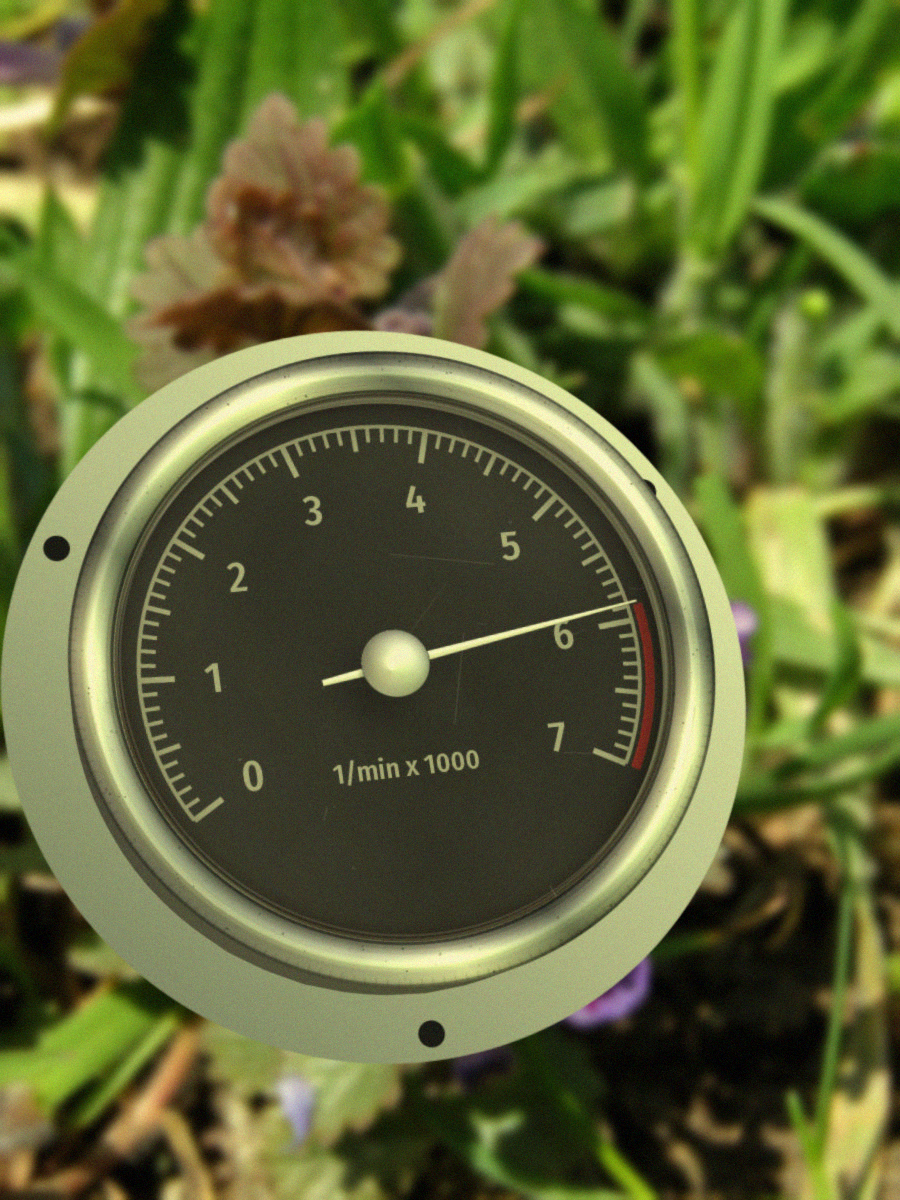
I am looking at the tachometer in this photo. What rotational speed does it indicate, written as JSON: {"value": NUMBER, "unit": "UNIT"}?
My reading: {"value": 5900, "unit": "rpm"}
